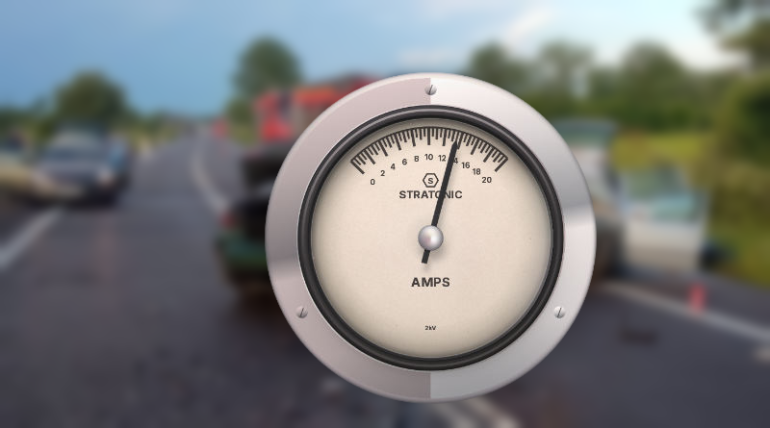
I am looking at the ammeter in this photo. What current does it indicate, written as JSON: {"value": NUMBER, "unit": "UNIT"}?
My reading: {"value": 13.5, "unit": "A"}
